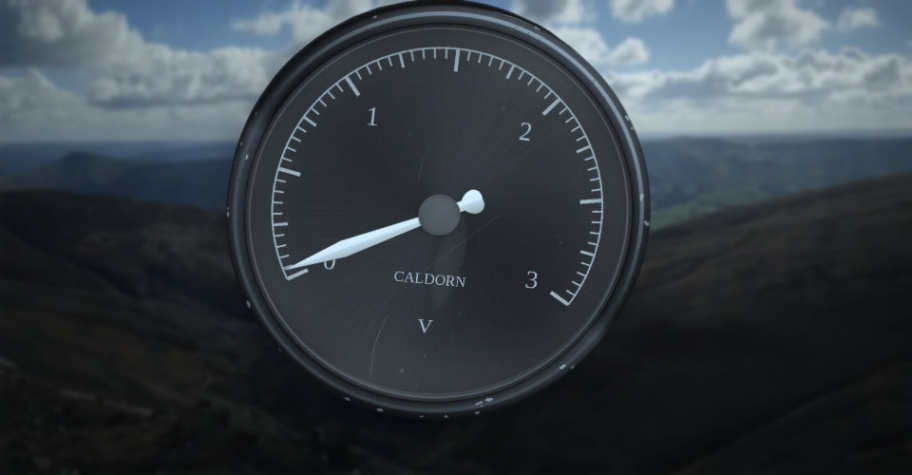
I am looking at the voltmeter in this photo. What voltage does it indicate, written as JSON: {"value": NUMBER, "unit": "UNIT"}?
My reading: {"value": 0.05, "unit": "V"}
